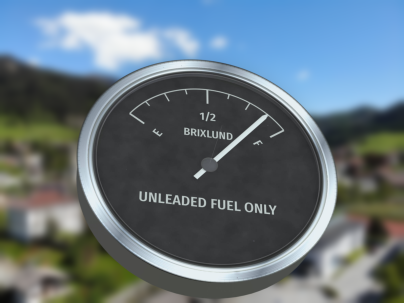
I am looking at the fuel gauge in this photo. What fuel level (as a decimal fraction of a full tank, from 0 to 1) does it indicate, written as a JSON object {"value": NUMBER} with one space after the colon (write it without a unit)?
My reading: {"value": 0.875}
